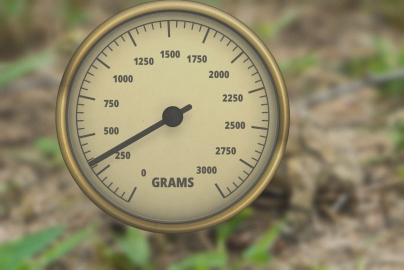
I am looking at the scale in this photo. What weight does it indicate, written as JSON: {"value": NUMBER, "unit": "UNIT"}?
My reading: {"value": 325, "unit": "g"}
